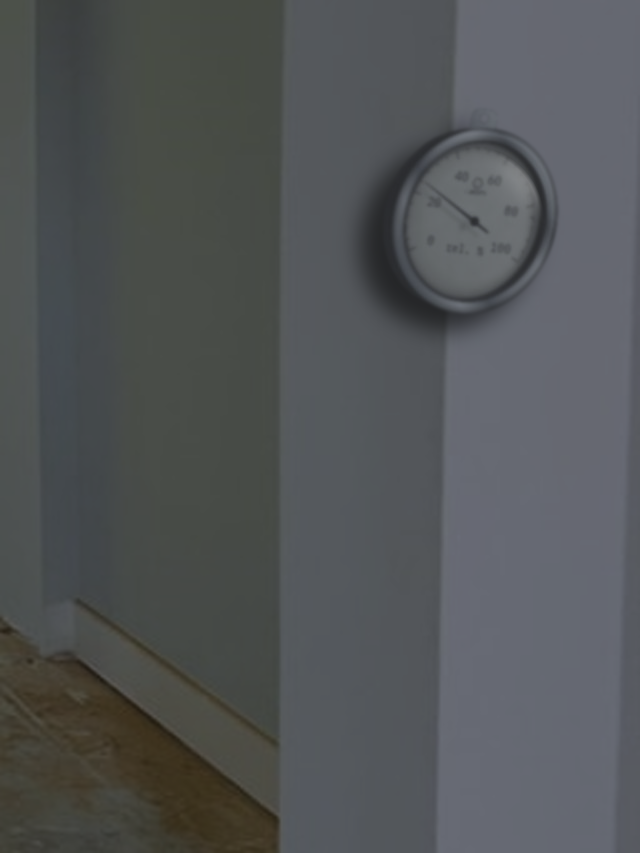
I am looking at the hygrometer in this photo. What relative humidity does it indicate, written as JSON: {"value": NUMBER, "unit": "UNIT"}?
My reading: {"value": 24, "unit": "%"}
